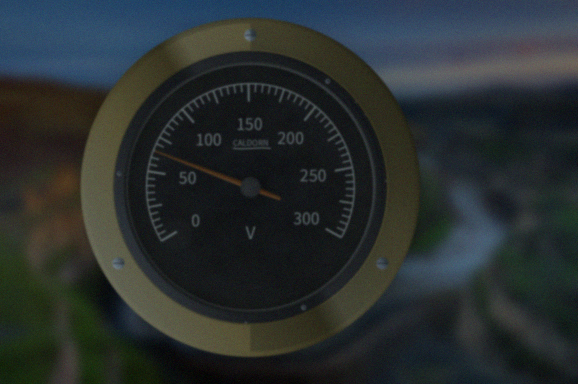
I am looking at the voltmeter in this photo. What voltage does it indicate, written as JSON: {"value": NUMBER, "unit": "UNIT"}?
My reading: {"value": 65, "unit": "V"}
